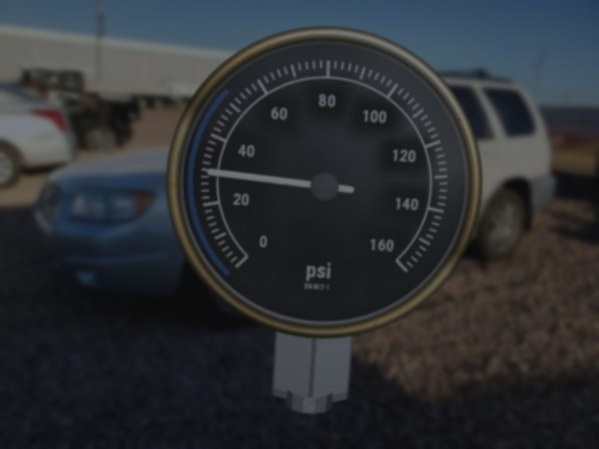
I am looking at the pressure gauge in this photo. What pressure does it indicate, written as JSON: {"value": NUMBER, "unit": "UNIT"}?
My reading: {"value": 30, "unit": "psi"}
